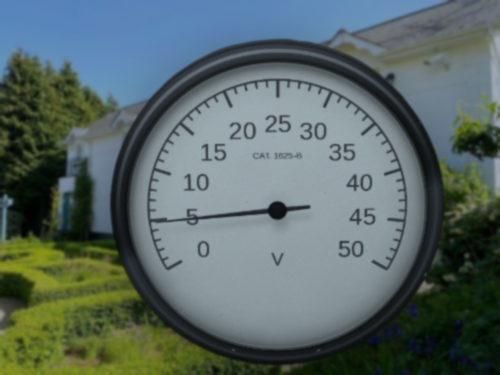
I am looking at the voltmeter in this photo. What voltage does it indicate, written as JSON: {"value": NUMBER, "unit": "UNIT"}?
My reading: {"value": 5, "unit": "V"}
